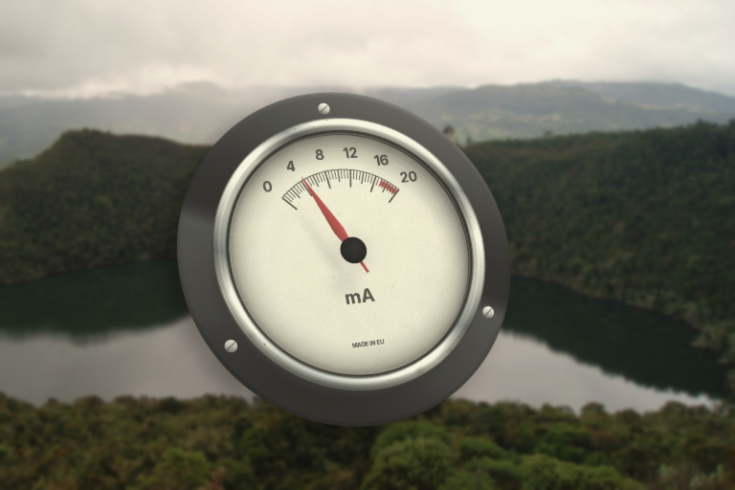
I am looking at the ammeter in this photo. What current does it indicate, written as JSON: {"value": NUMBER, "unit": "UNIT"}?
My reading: {"value": 4, "unit": "mA"}
